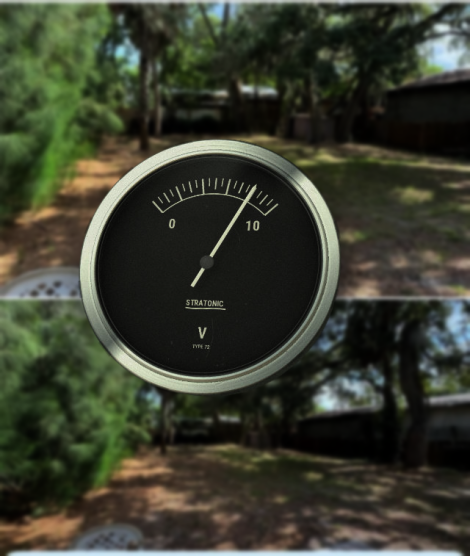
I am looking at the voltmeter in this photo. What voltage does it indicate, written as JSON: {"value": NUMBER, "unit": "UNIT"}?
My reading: {"value": 8, "unit": "V"}
